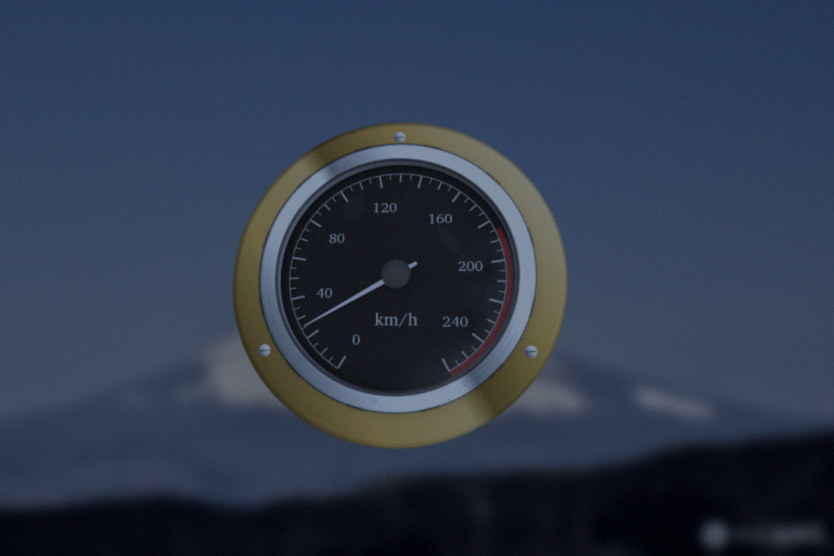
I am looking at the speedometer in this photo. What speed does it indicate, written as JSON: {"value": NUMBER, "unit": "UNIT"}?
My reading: {"value": 25, "unit": "km/h"}
